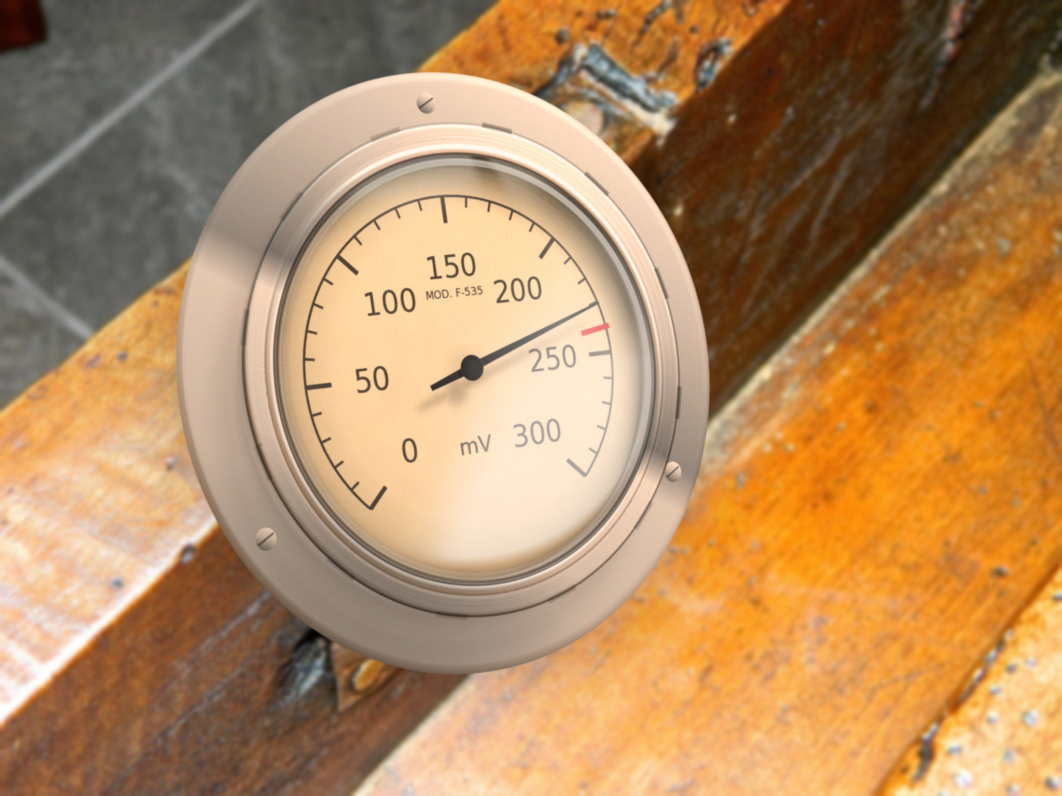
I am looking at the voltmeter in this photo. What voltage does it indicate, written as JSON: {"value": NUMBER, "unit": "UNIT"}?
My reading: {"value": 230, "unit": "mV"}
